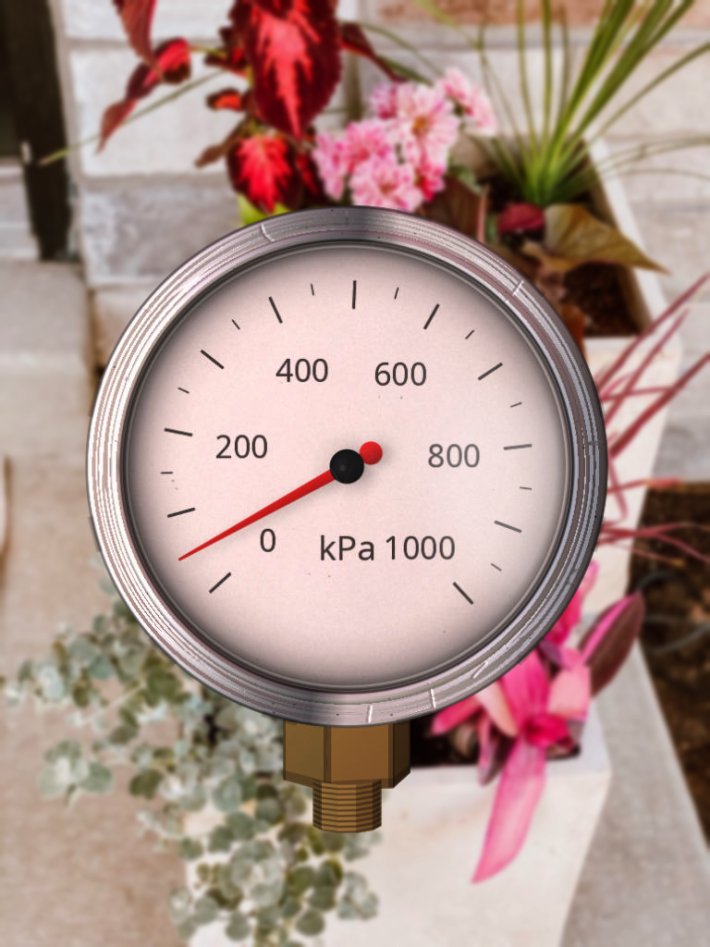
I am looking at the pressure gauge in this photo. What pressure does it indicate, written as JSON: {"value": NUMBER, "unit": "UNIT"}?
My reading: {"value": 50, "unit": "kPa"}
